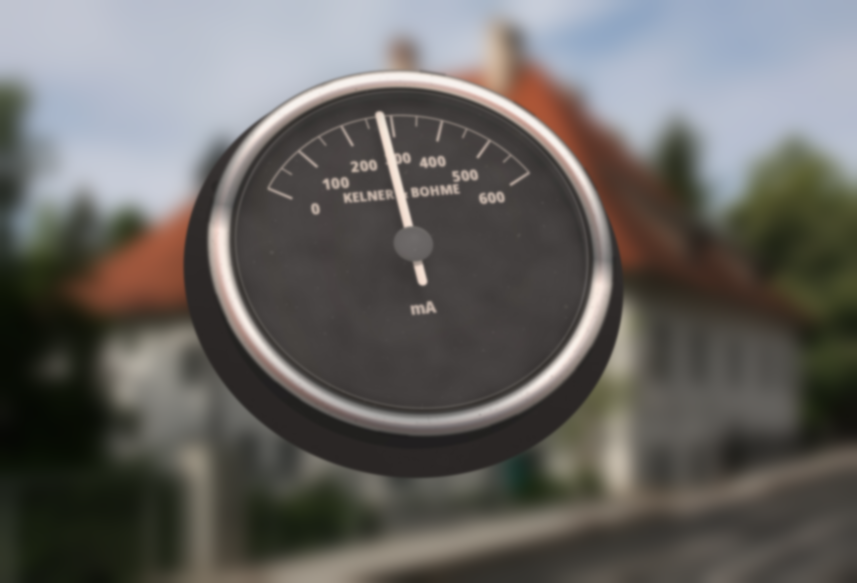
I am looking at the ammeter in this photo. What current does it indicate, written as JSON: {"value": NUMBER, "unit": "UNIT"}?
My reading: {"value": 275, "unit": "mA"}
